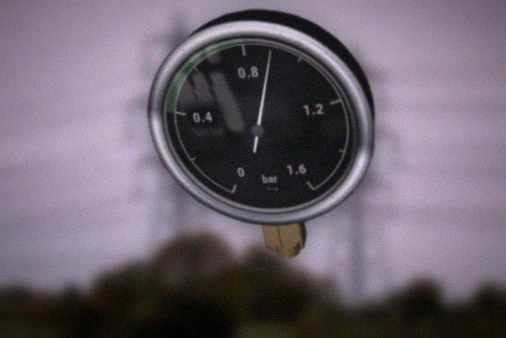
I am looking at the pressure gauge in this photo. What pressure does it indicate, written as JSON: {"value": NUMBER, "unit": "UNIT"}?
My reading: {"value": 0.9, "unit": "bar"}
